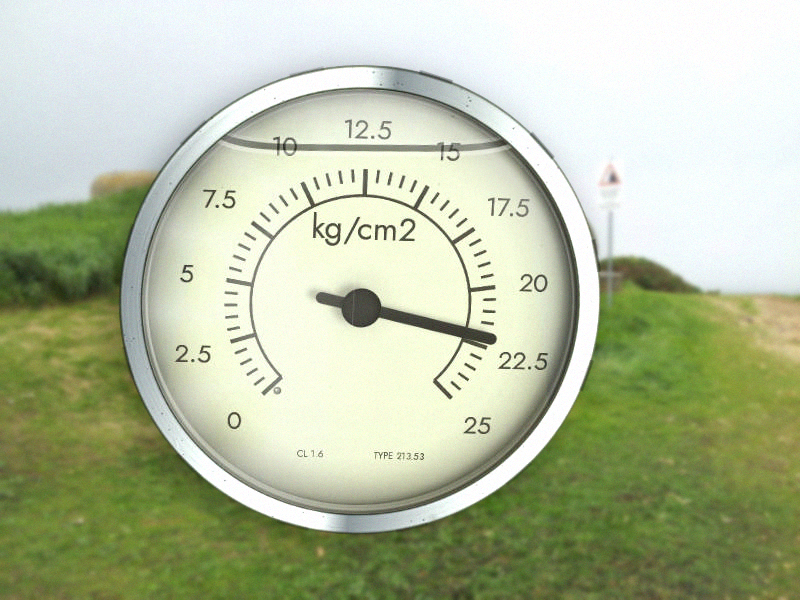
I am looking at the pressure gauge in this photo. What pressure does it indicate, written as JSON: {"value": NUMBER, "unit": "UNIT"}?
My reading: {"value": 22, "unit": "kg/cm²"}
